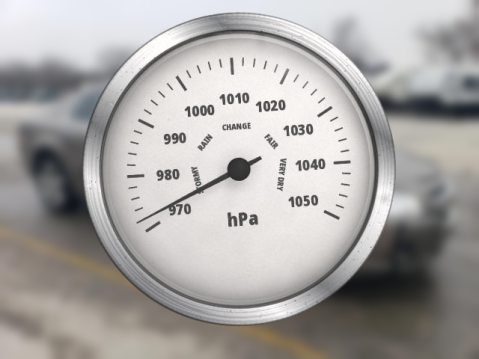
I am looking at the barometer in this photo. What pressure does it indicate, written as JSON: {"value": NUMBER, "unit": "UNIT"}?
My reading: {"value": 972, "unit": "hPa"}
